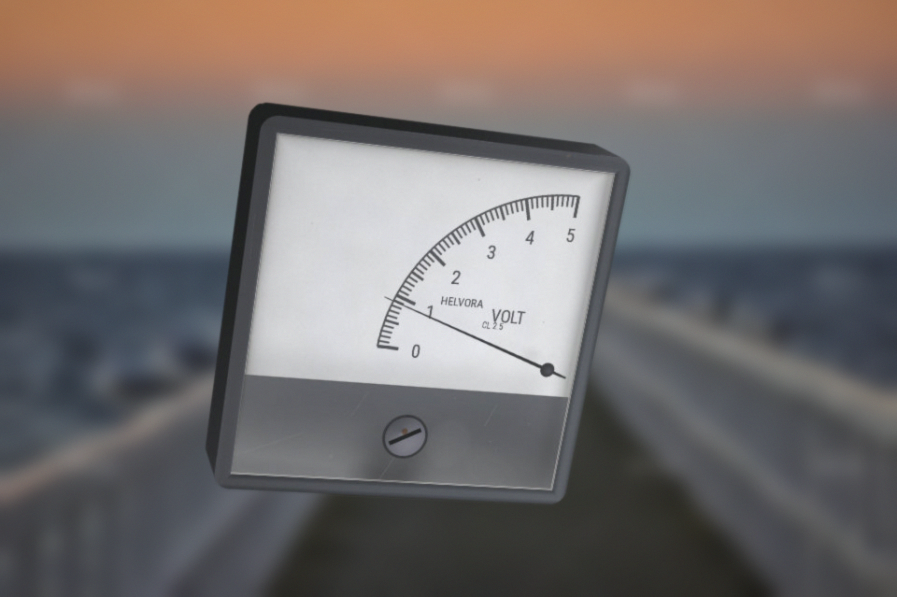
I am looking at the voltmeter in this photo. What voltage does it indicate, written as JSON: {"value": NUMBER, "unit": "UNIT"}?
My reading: {"value": 0.9, "unit": "V"}
